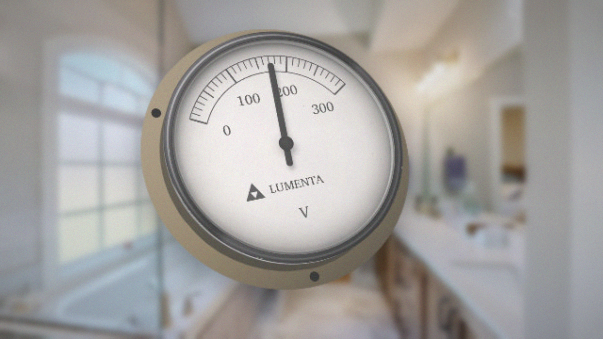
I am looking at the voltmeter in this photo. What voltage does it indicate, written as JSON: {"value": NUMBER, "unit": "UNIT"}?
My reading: {"value": 170, "unit": "V"}
